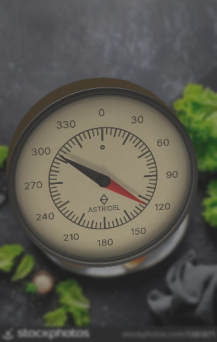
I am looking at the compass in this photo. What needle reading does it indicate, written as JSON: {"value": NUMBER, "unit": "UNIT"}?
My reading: {"value": 125, "unit": "°"}
